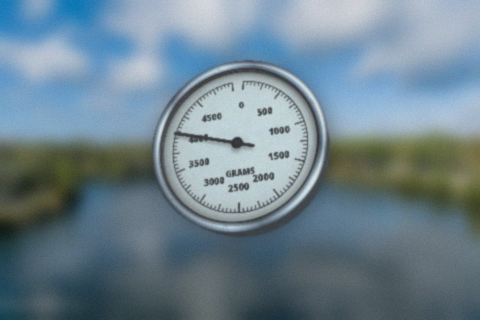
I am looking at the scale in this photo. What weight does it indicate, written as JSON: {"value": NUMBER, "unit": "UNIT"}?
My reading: {"value": 4000, "unit": "g"}
